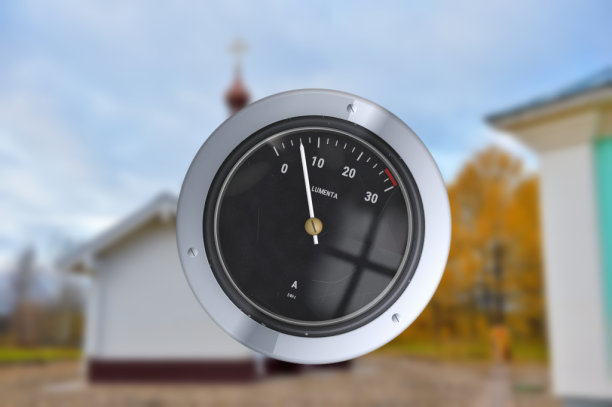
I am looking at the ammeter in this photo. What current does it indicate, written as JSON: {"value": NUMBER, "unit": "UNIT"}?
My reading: {"value": 6, "unit": "A"}
